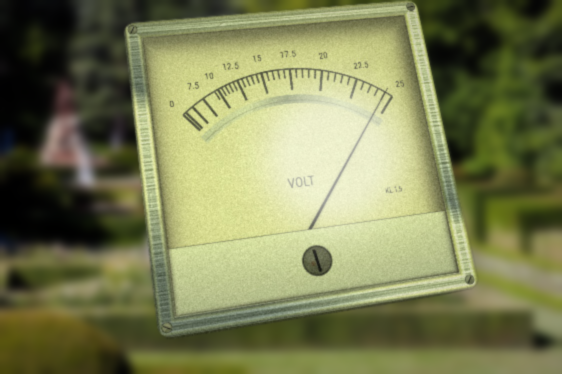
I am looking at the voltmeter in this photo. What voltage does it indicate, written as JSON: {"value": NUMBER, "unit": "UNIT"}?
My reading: {"value": 24.5, "unit": "V"}
